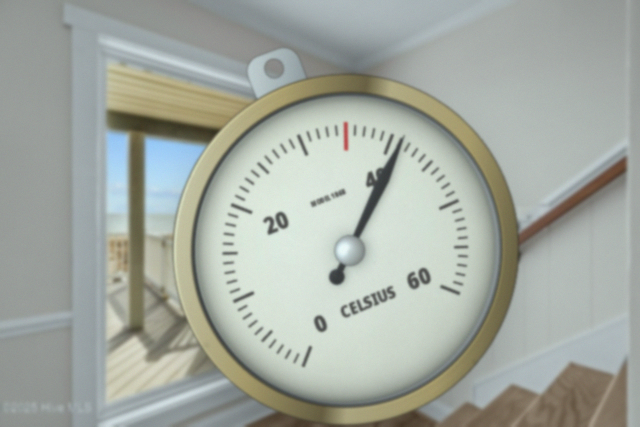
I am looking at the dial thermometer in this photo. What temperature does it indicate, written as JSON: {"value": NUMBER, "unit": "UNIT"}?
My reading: {"value": 41, "unit": "°C"}
